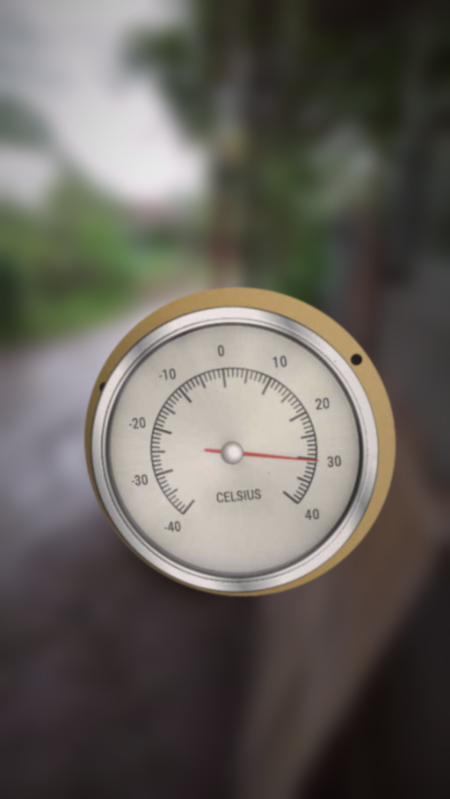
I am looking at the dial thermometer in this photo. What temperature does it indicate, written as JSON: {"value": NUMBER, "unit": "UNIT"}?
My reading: {"value": 30, "unit": "°C"}
